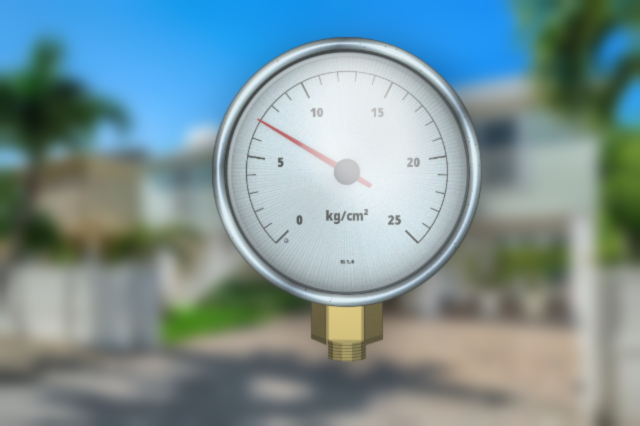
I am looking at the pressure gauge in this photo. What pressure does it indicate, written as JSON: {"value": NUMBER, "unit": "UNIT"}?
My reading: {"value": 7, "unit": "kg/cm²"}
